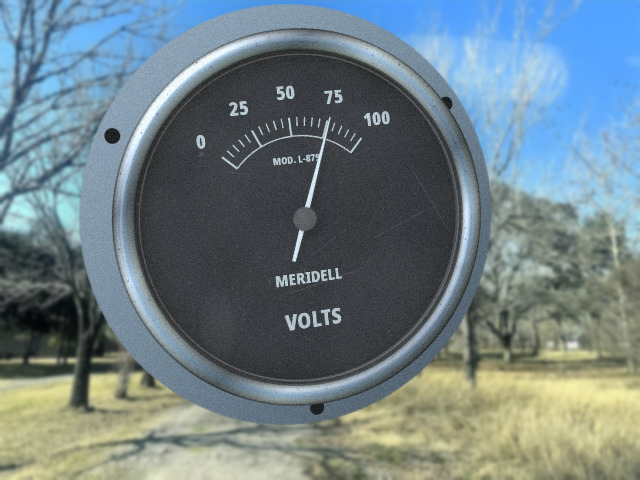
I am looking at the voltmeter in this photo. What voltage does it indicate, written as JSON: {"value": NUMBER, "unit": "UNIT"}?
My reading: {"value": 75, "unit": "V"}
